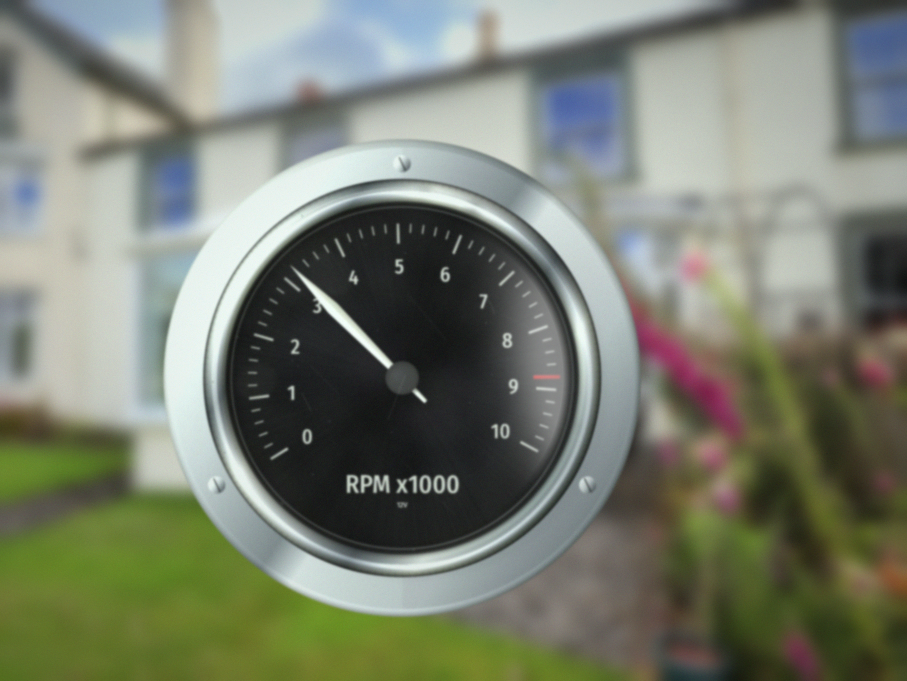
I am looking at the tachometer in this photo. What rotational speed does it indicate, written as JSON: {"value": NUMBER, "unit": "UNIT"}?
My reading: {"value": 3200, "unit": "rpm"}
